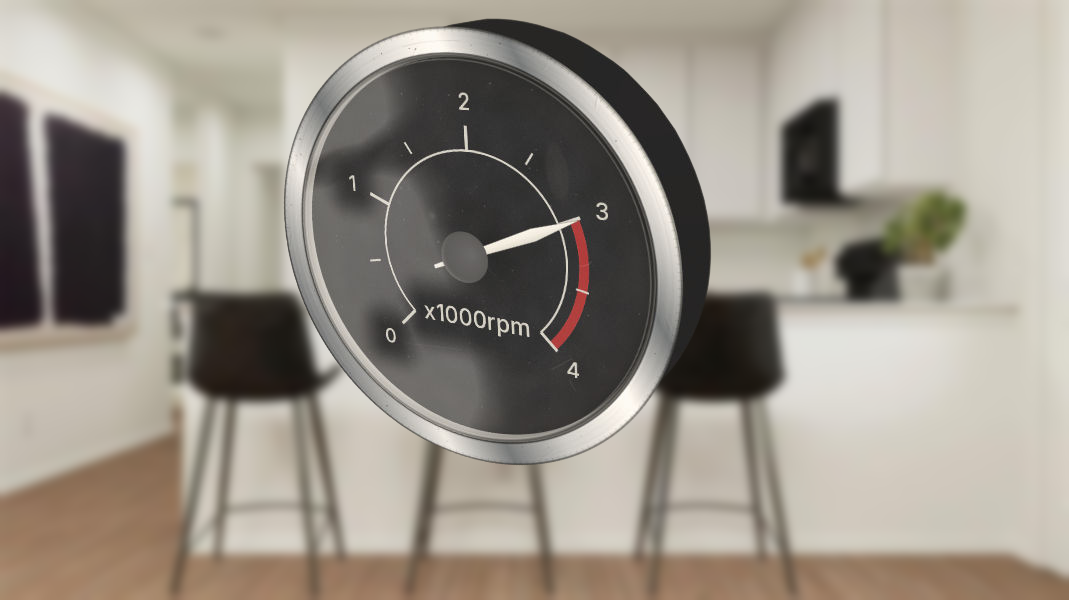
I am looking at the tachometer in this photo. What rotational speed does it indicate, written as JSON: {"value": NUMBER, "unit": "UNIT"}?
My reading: {"value": 3000, "unit": "rpm"}
